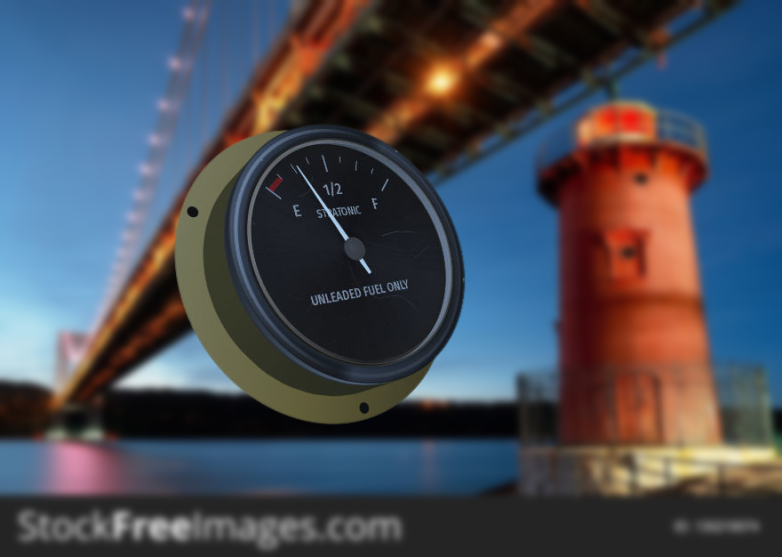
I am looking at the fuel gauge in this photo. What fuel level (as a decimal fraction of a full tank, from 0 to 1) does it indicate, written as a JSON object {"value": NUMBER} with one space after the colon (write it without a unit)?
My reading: {"value": 0.25}
